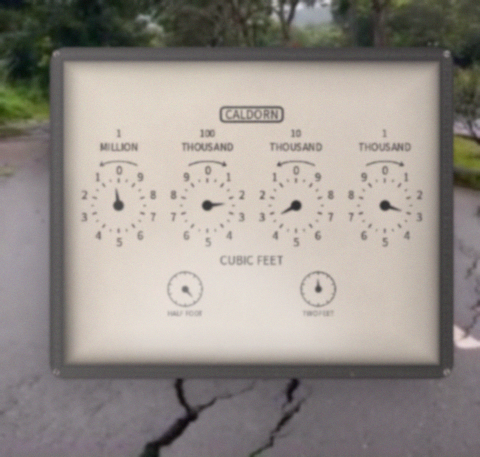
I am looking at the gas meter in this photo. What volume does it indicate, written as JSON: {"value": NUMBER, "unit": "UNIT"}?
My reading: {"value": 23300, "unit": "ft³"}
